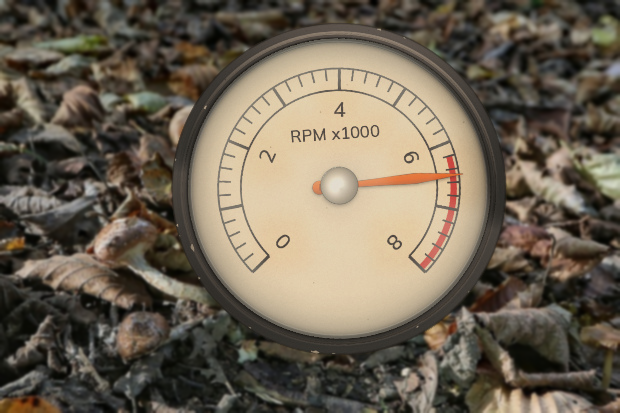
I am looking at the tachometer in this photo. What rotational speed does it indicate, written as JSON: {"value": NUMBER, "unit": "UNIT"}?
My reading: {"value": 6500, "unit": "rpm"}
